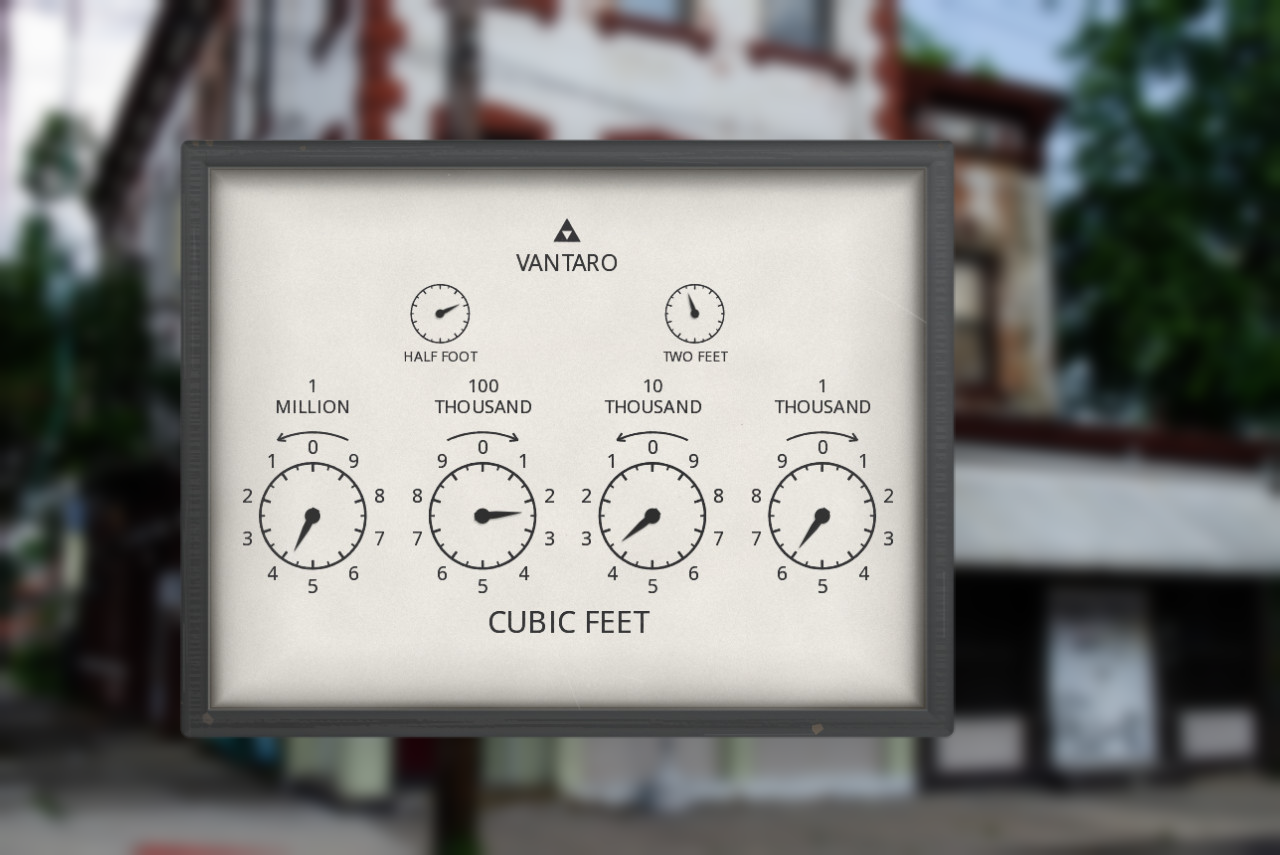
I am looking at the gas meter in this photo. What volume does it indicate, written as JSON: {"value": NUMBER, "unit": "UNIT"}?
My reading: {"value": 423600, "unit": "ft³"}
